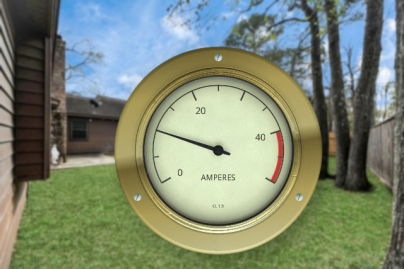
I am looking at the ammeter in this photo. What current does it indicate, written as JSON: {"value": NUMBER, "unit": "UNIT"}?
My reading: {"value": 10, "unit": "A"}
